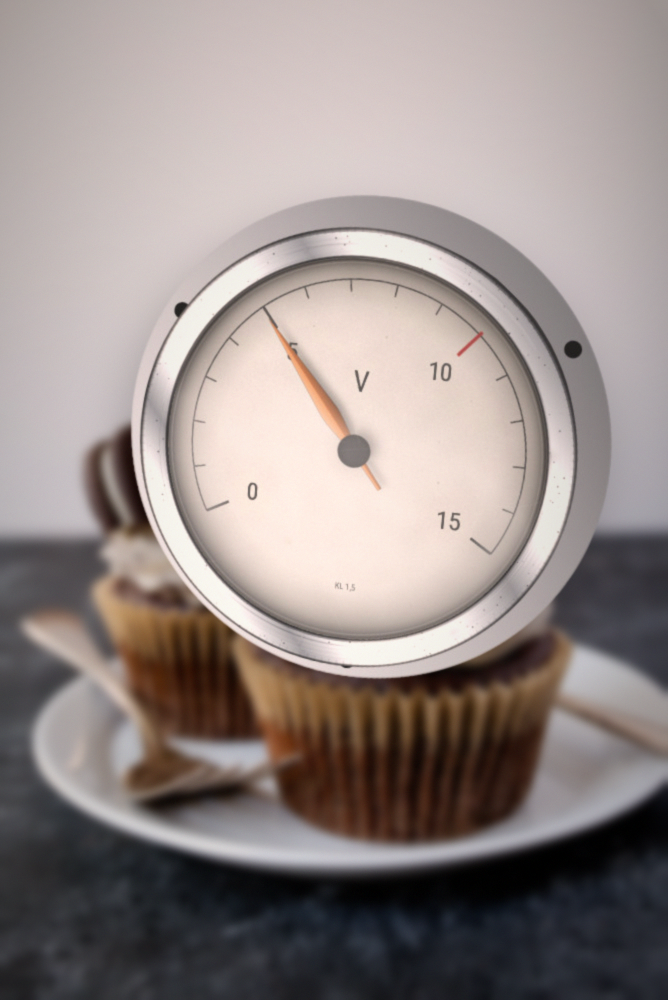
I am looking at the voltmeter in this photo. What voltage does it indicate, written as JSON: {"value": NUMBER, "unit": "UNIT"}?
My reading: {"value": 5, "unit": "V"}
